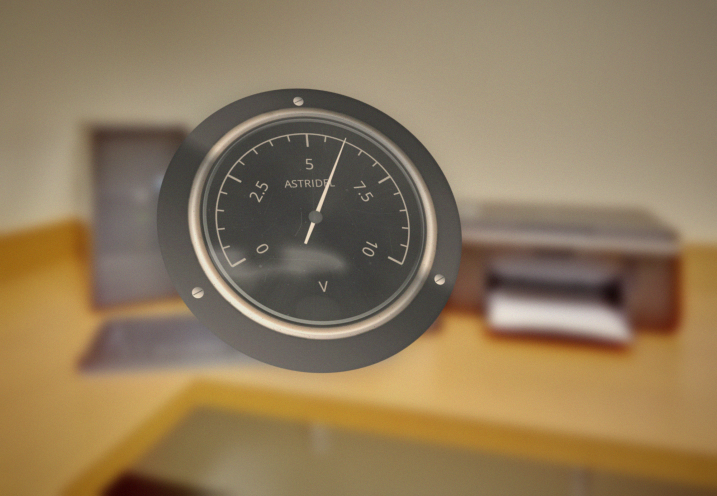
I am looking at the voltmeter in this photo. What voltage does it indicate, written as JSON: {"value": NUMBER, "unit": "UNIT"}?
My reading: {"value": 6, "unit": "V"}
